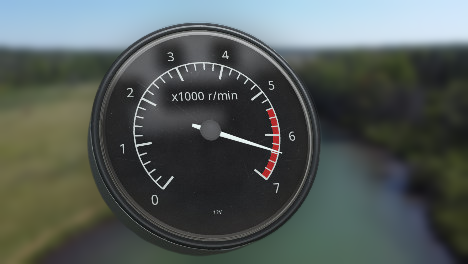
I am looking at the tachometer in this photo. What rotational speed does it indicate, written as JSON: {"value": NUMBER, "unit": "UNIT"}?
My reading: {"value": 6400, "unit": "rpm"}
